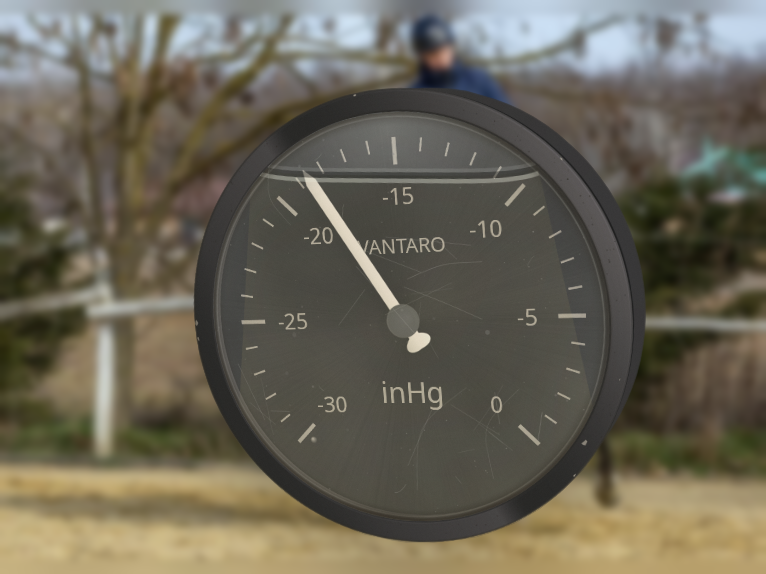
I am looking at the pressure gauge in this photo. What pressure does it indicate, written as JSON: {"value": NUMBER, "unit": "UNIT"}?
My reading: {"value": -18.5, "unit": "inHg"}
